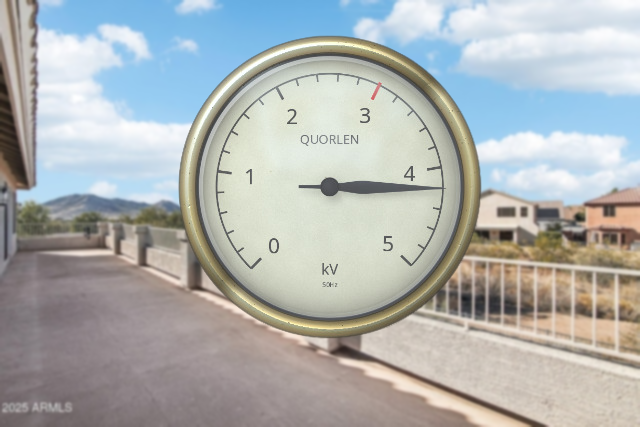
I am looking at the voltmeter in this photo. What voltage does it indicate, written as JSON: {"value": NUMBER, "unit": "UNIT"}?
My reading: {"value": 4.2, "unit": "kV"}
